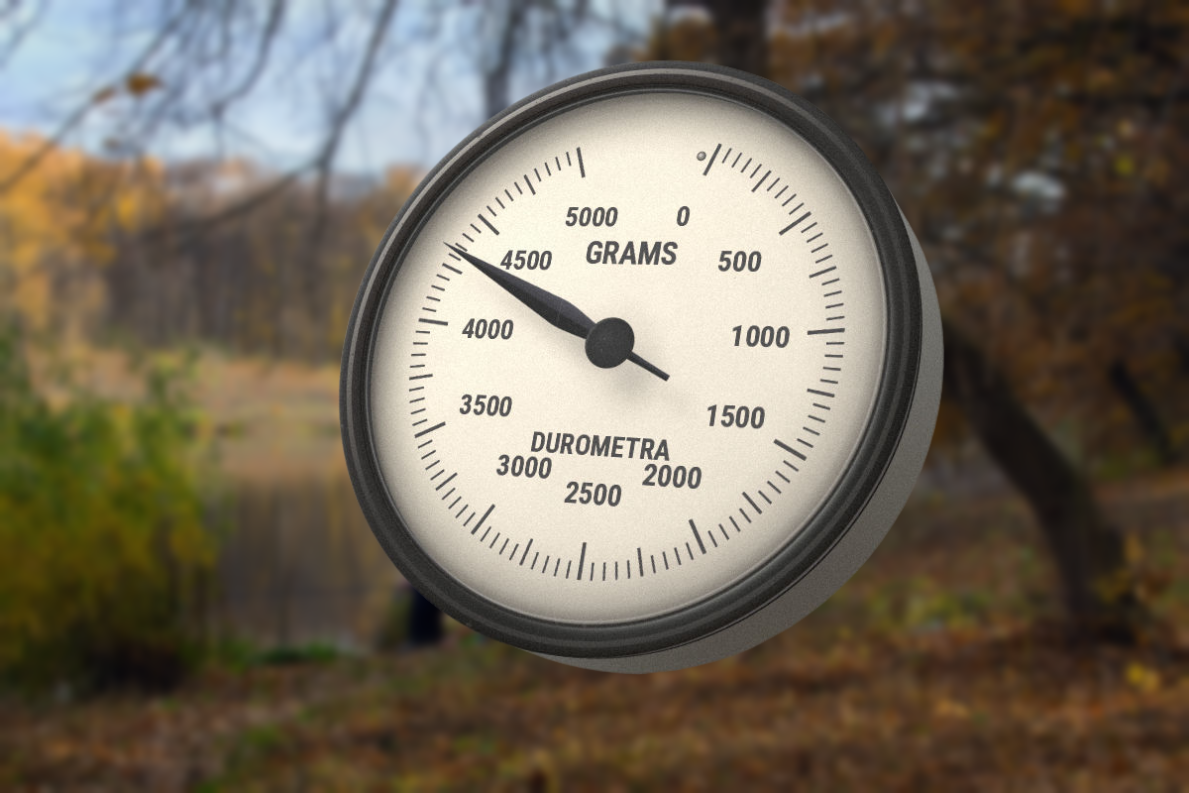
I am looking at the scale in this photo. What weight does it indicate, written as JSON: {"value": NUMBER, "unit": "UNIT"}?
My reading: {"value": 4325, "unit": "g"}
